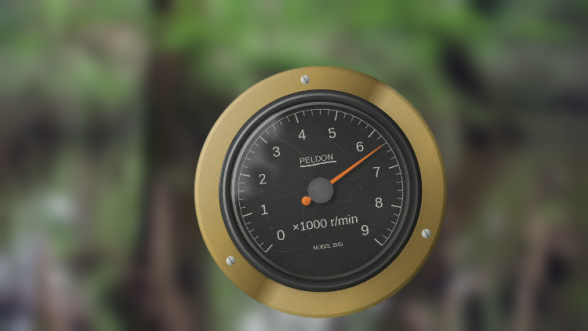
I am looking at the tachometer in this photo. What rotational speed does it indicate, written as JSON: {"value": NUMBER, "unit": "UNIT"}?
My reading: {"value": 6400, "unit": "rpm"}
